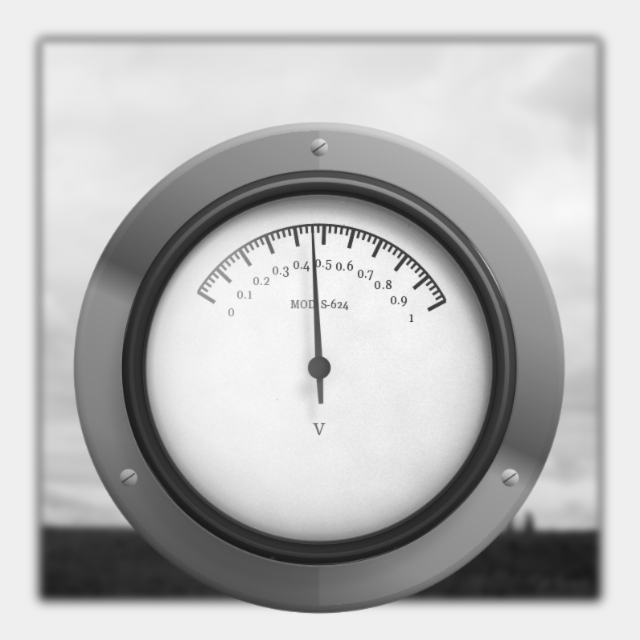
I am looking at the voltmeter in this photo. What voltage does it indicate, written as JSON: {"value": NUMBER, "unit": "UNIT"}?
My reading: {"value": 0.46, "unit": "V"}
